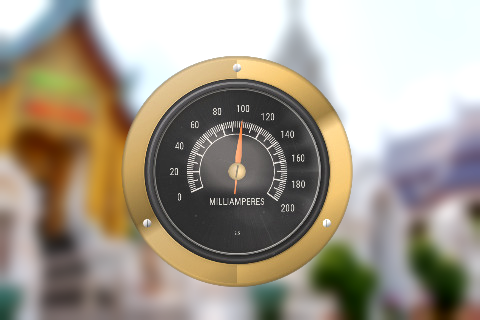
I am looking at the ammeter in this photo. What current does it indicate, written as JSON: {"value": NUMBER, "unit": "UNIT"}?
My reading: {"value": 100, "unit": "mA"}
